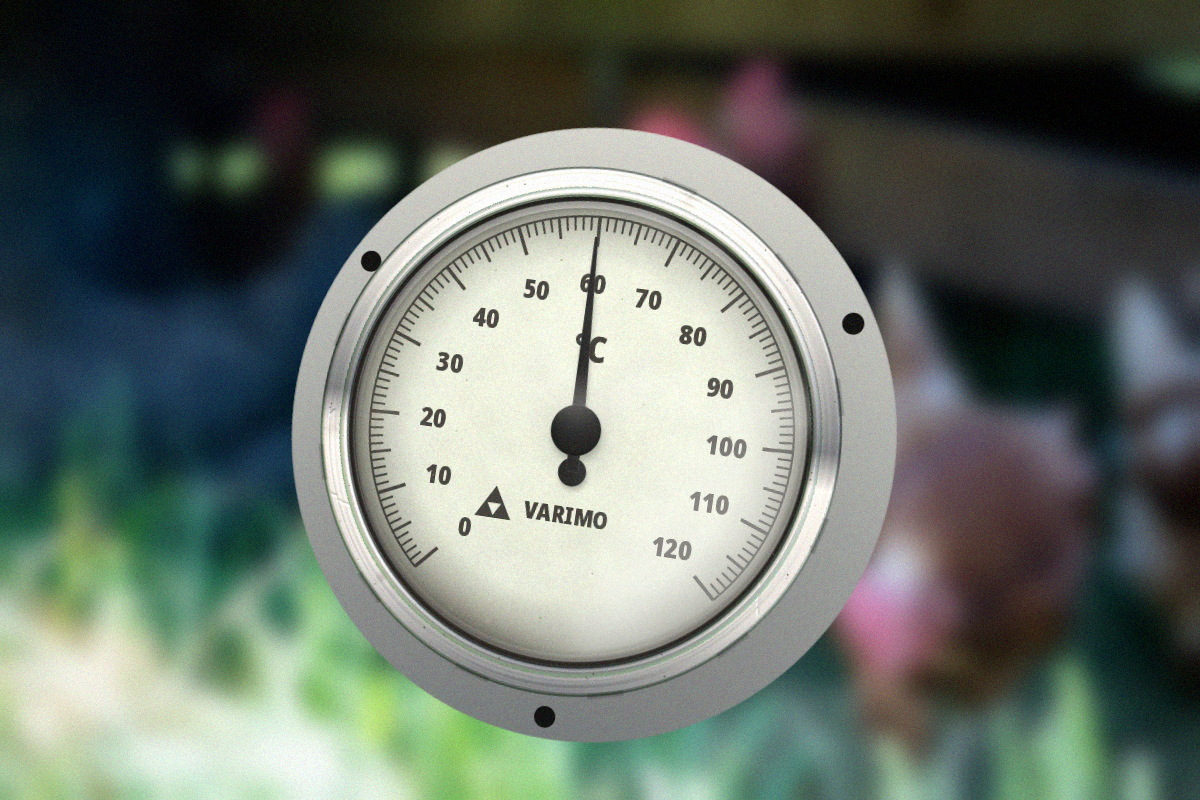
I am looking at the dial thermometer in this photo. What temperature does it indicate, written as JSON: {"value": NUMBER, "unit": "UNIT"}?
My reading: {"value": 60, "unit": "°C"}
